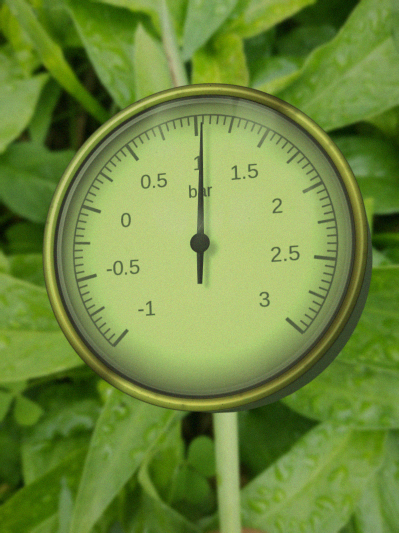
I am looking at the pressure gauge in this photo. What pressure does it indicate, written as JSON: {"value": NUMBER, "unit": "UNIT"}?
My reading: {"value": 1.05, "unit": "bar"}
